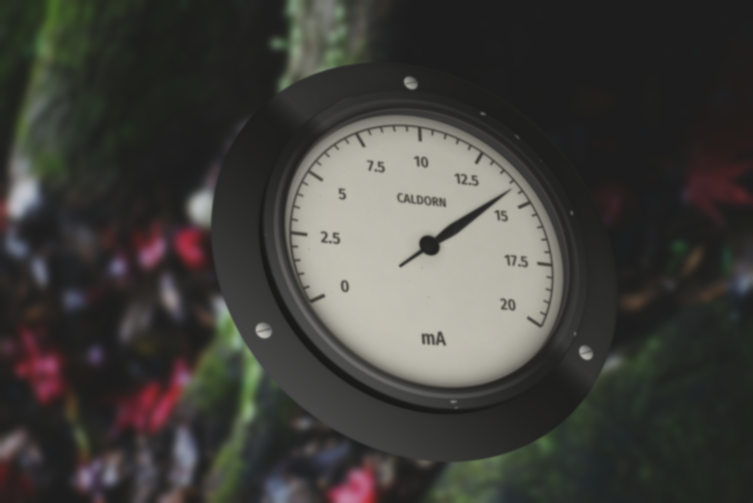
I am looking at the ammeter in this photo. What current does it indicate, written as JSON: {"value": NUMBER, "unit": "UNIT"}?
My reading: {"value": 14.25, "unit": "mA"}
